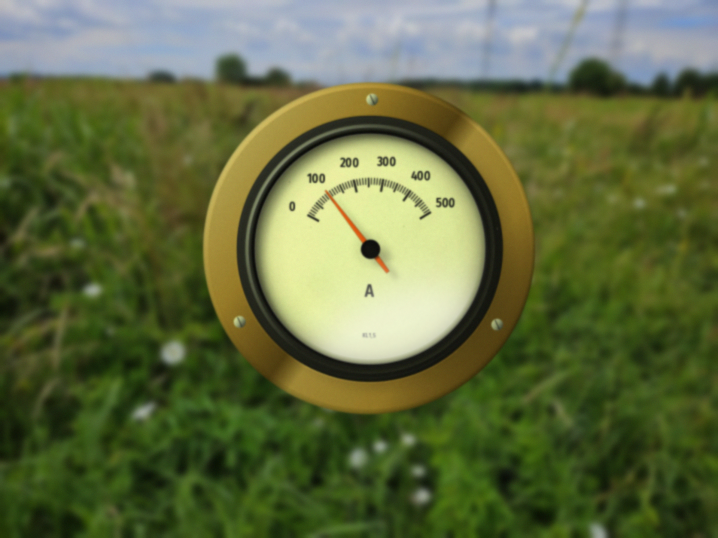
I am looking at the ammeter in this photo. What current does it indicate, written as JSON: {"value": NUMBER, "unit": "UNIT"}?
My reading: {"value": 100, "unit": "A"}
